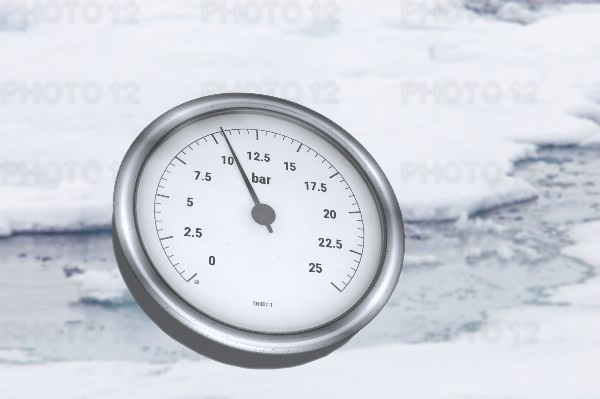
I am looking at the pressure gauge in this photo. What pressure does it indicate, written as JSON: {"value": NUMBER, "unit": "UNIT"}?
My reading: {"value": 10.5, "unit": "bar"}
